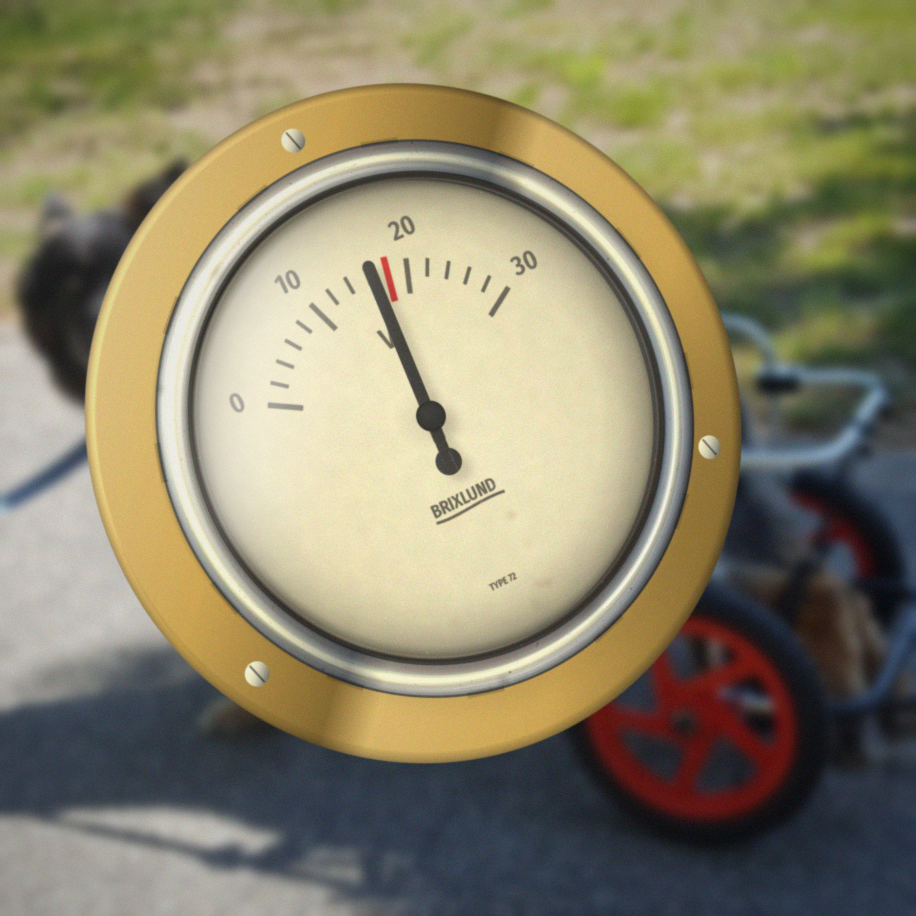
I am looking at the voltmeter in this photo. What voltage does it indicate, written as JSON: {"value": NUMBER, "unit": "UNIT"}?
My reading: {"value": 16, "unit": "V"}
